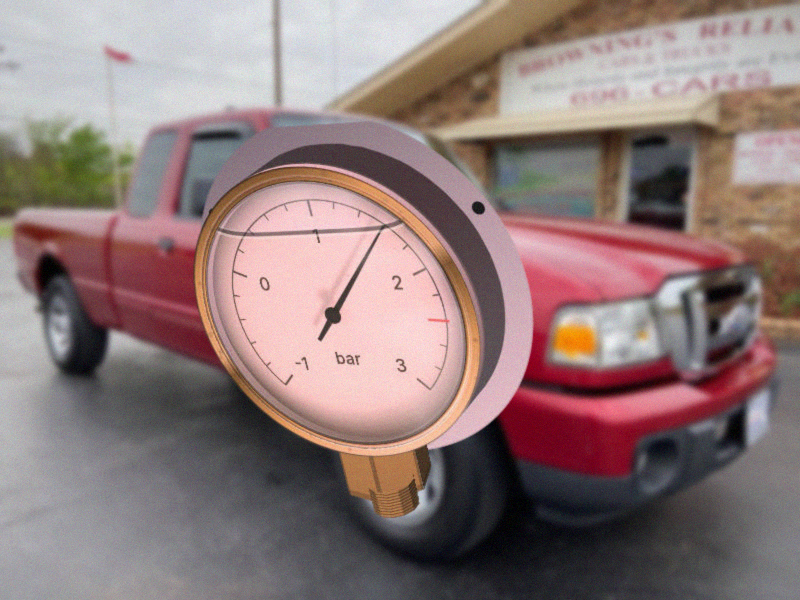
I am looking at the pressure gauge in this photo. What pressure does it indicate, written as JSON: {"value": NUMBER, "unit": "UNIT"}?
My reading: {"value": 1.6, "unit": "bar"}
